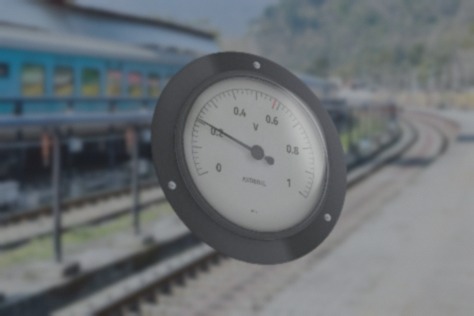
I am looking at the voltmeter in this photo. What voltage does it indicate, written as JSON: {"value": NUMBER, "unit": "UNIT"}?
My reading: {"value": 0.2, "unit": "V"}
